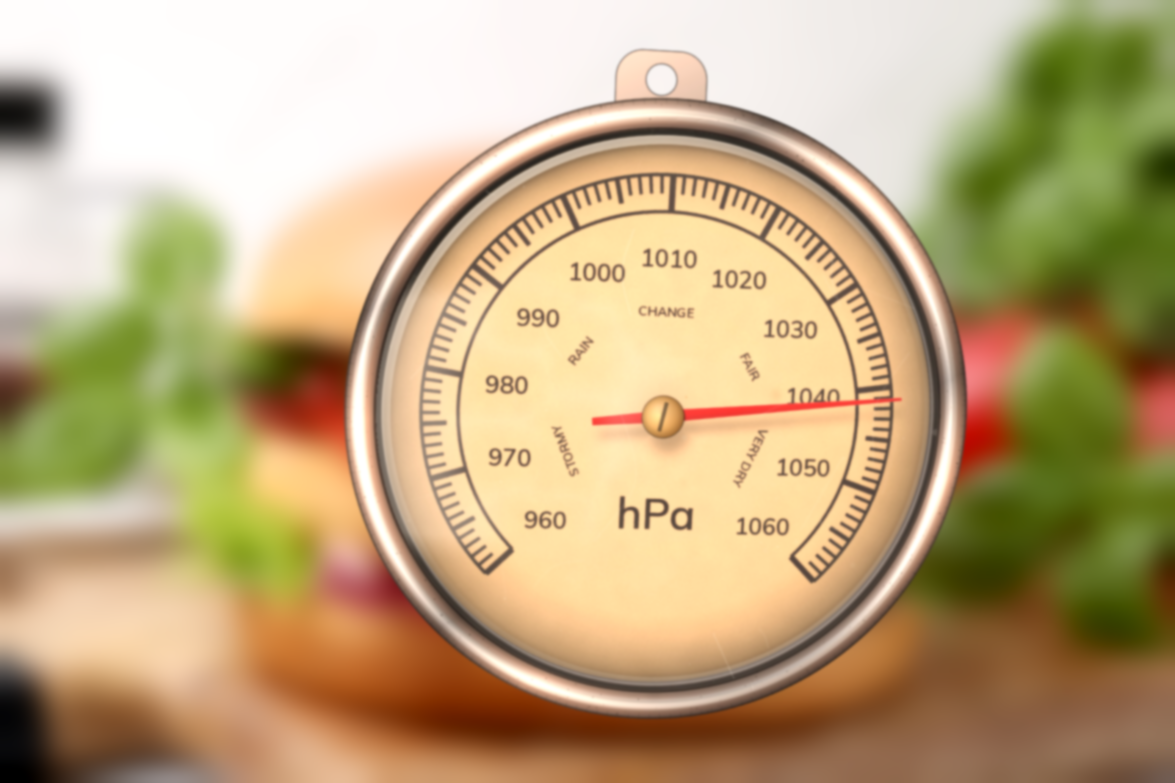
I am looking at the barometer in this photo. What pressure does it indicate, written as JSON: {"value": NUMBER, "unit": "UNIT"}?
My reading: {"value": 1041, "unit": "hPa"}
